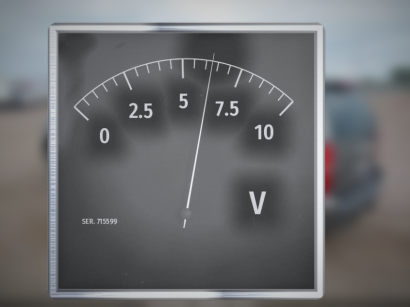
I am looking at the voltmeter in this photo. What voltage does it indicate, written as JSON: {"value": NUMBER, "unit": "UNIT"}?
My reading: {"value": 6.25, "unit": "V"}
